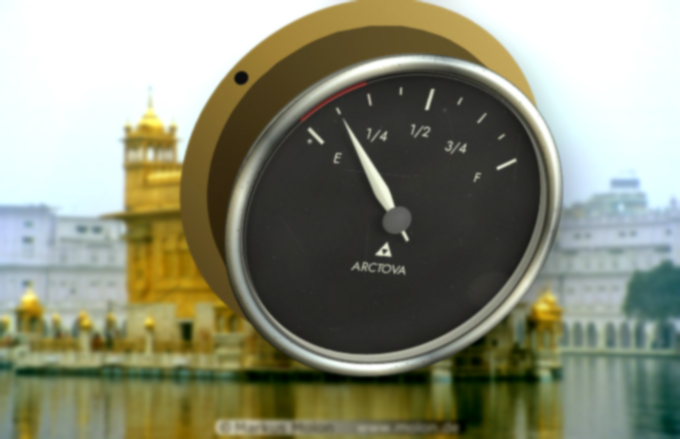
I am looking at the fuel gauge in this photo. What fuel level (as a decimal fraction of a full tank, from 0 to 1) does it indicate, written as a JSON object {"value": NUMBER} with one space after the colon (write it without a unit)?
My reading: {"value": 0.125}
